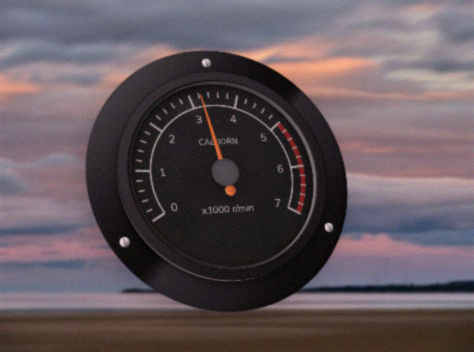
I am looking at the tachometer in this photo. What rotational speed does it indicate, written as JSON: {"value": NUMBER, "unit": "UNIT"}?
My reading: {"value": 3200, "unit": "rpm"}
